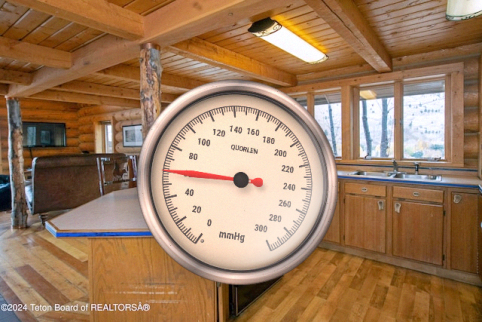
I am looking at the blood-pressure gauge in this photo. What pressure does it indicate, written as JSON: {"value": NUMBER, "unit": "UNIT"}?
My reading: {"value": 60, "unit": "mmHg"}
